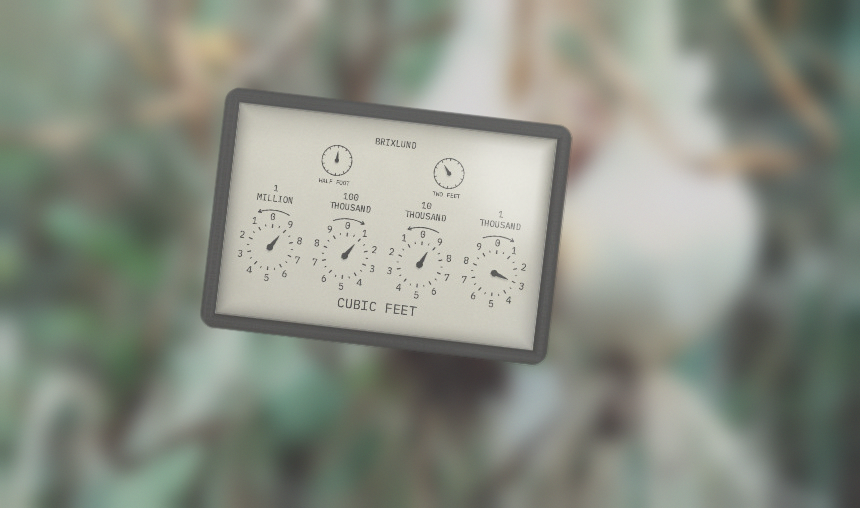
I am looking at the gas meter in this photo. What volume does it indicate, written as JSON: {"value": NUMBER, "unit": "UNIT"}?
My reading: {"value": 909300, "unit": "ft³"}
